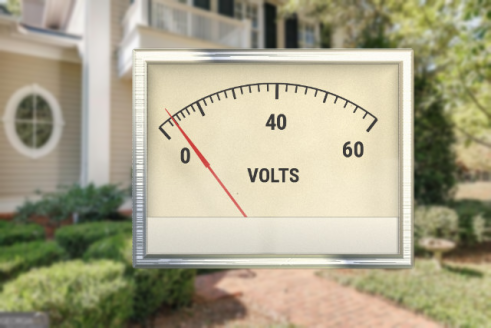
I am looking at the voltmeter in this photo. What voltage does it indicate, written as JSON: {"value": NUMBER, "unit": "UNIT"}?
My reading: {"value": 10, "unit": "V"}
